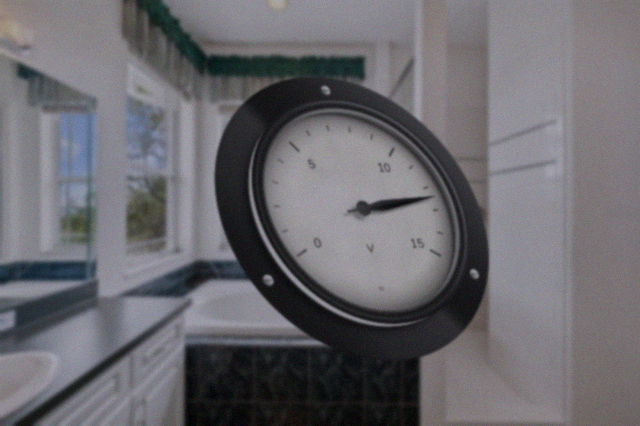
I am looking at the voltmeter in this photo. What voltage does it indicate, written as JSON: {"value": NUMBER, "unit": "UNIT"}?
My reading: {"value": 12.5, "unit": "V"}
